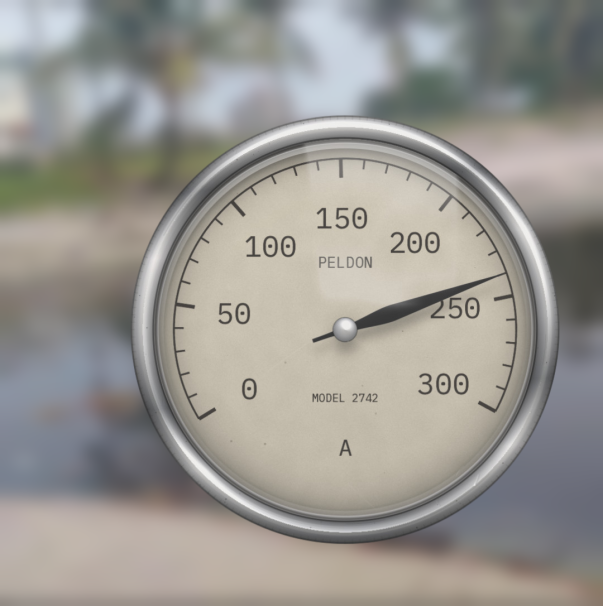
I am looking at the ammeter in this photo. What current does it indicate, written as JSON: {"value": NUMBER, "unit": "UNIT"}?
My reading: {"value": 240, "unit": "A"}
